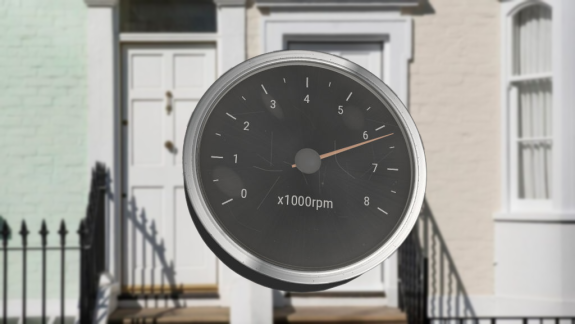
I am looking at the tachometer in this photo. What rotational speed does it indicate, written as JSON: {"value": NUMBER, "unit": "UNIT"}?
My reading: {"value": 6250, "unit": "rpm"}
